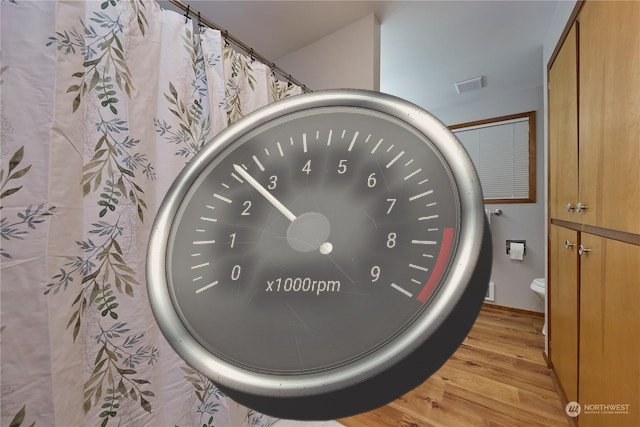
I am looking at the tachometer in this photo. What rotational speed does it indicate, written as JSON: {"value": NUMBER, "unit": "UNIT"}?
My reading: {"value": 2625, "unit": "rpm"}
